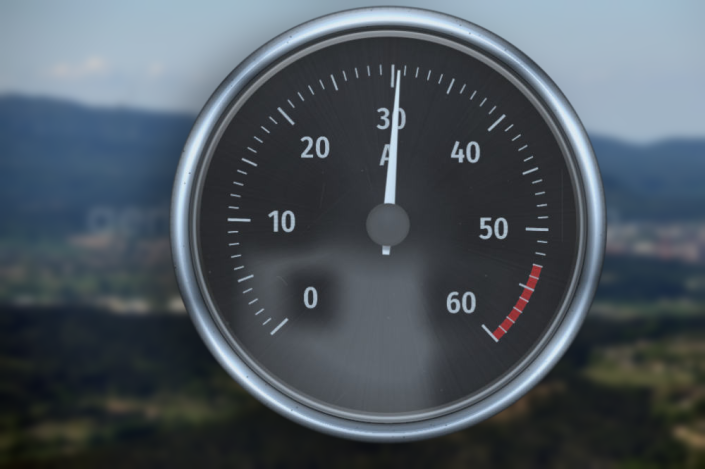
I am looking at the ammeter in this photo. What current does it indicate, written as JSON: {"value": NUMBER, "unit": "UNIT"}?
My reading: {"value": 30.5, "unit": "A"}
